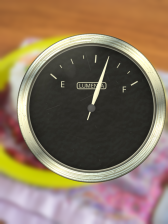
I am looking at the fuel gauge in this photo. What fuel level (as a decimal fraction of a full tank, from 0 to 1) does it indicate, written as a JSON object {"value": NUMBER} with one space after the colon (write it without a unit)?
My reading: {"value": 0.625}
